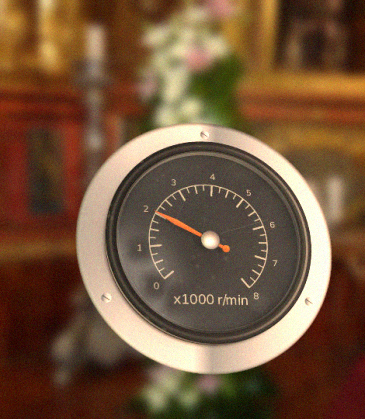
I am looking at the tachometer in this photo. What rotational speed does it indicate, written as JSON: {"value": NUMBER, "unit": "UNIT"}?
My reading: {"value": 2000, "unit": "rpm"}
